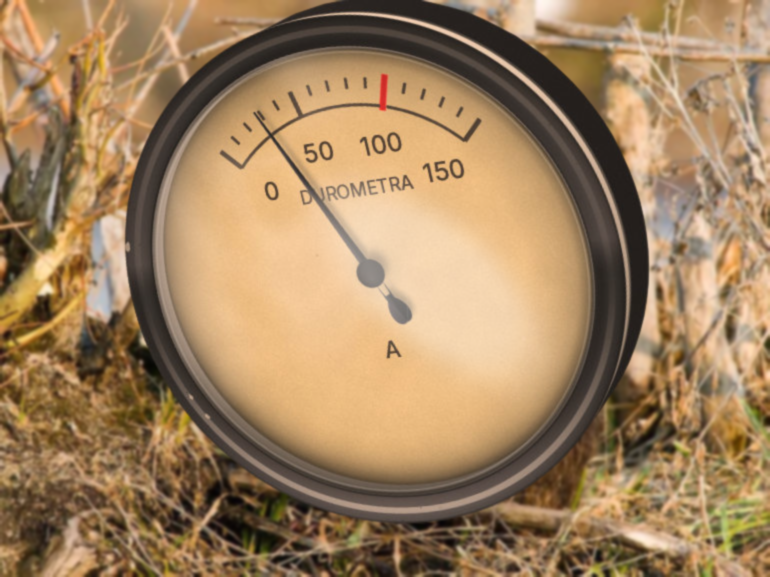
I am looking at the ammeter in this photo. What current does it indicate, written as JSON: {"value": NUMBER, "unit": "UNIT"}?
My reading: {"value": 30, "unit": "A"}
